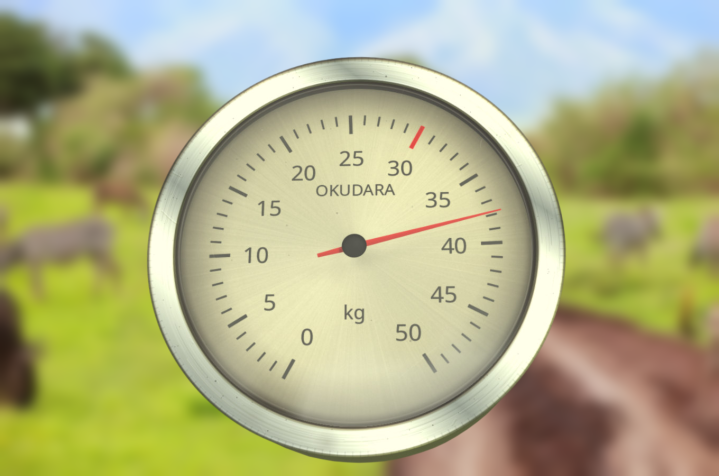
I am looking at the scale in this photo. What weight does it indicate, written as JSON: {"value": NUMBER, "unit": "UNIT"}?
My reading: {"value": 38, "unit": "kg"}
